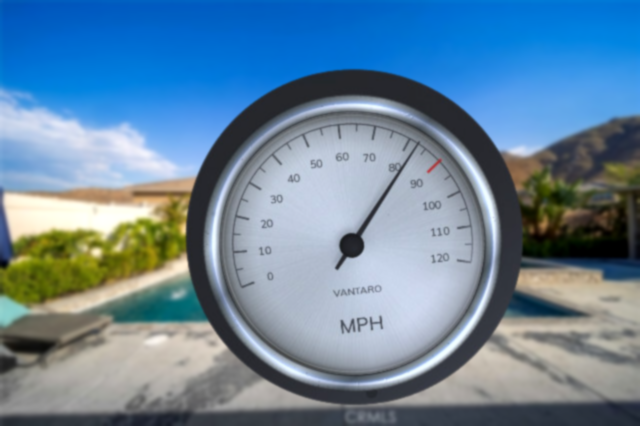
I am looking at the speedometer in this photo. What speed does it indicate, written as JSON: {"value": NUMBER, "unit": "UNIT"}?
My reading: {"value": 82.5, "unit": "mph"}
